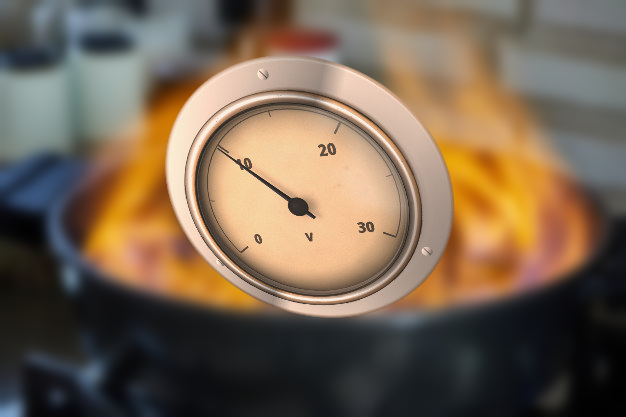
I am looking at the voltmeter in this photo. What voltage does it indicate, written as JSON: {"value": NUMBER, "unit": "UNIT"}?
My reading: {"value": 10, "unit": "V"}
